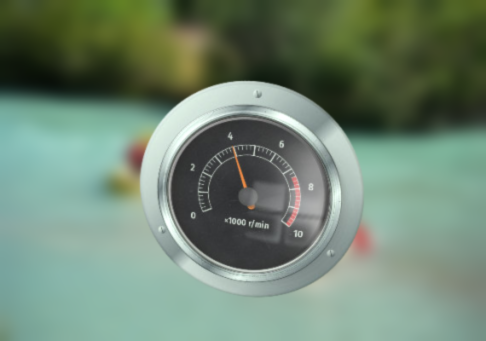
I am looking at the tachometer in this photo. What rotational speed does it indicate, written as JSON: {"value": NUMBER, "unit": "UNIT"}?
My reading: {"value": 4000, "unit": "rpm"}
